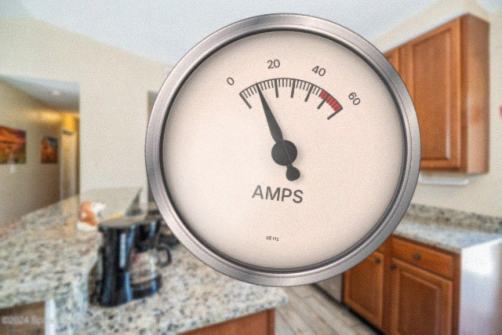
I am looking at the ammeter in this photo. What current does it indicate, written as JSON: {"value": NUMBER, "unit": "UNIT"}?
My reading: {"value": 10, "unit": "A"}
